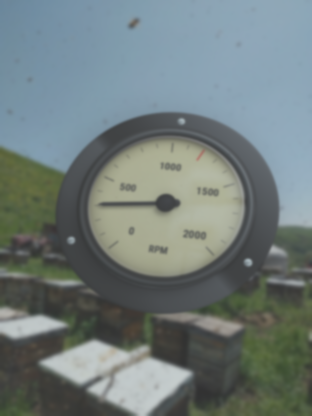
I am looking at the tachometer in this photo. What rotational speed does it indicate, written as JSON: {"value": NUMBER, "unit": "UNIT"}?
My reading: {"value": 300, "unit": "rpm"}
